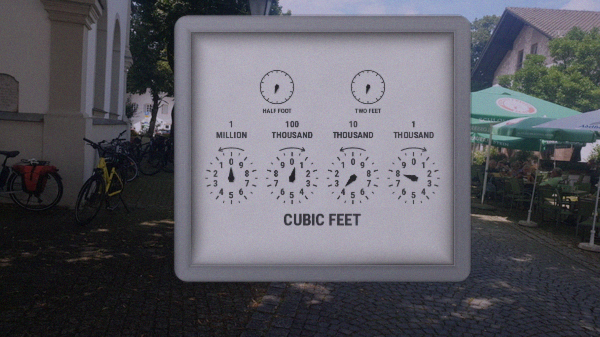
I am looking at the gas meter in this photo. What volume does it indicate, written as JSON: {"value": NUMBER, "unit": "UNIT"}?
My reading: {"value": 3800, "unit": "ft³"}
